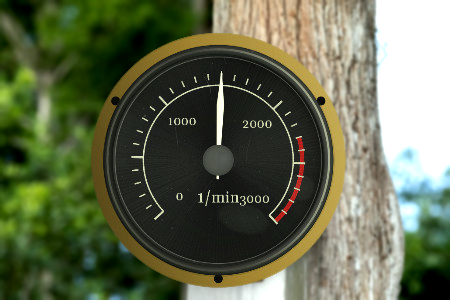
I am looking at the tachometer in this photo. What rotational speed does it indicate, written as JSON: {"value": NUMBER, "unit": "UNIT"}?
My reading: {"value": 1500, "unit": "rpm"}
